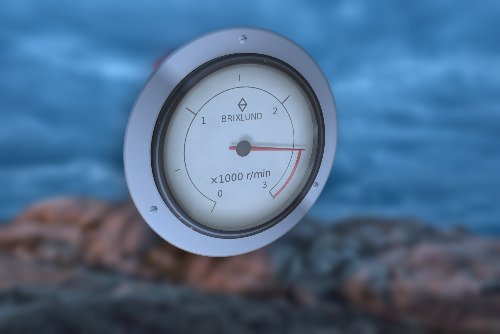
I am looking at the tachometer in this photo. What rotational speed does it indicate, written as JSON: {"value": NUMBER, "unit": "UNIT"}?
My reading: {"value": 2500, "unit": "rpm"}
